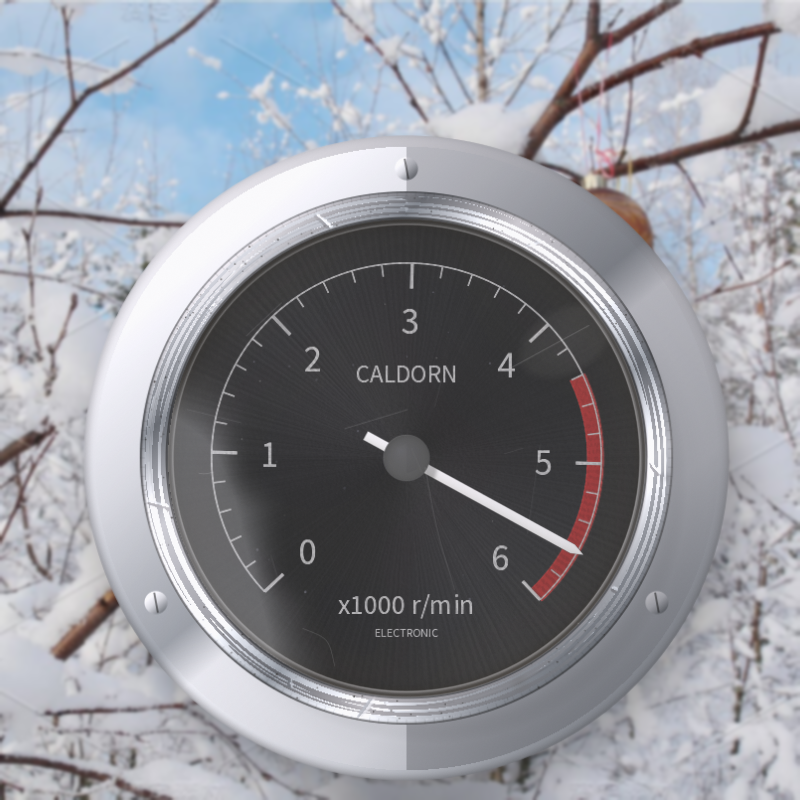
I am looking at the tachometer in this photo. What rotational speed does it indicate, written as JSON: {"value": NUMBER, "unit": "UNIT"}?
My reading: {"value": 5600, "unit": "rpm"}
